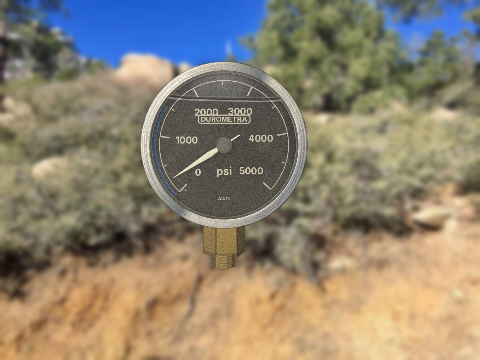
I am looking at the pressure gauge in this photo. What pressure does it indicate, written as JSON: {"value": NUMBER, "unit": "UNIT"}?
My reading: {"value": 250, "unit": "psi"}
